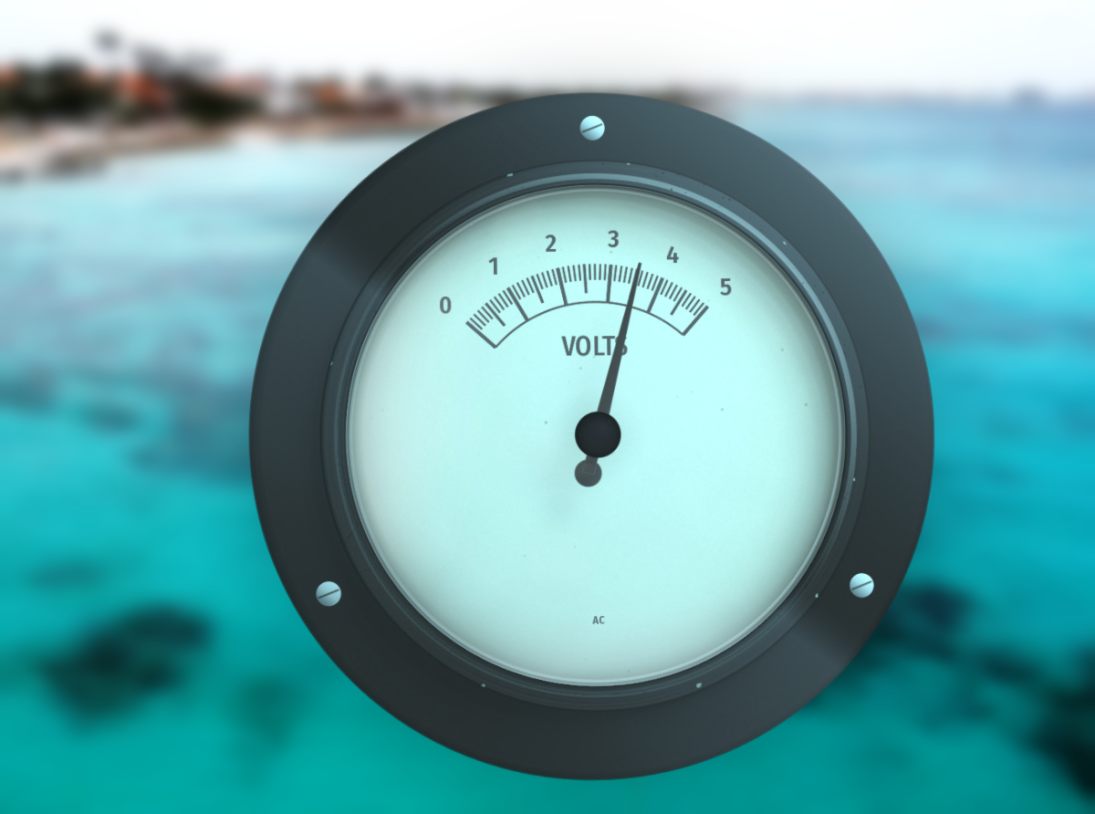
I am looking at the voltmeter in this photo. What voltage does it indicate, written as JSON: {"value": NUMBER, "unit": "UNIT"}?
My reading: {"value": 3.5, "unit": "V"}
